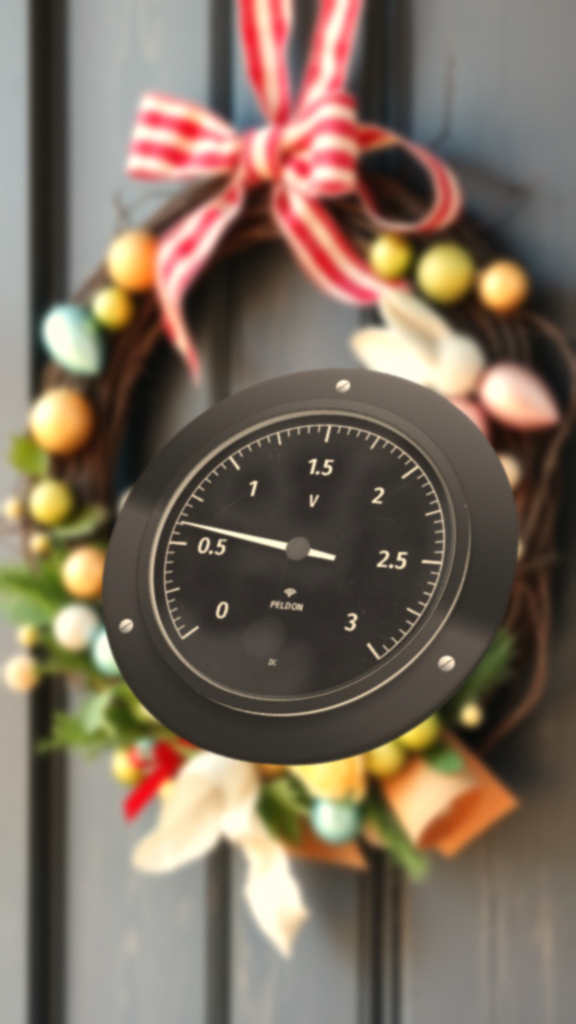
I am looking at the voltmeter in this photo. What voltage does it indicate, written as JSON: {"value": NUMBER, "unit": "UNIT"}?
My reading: {"value": 0.6, "unit": "V"}
